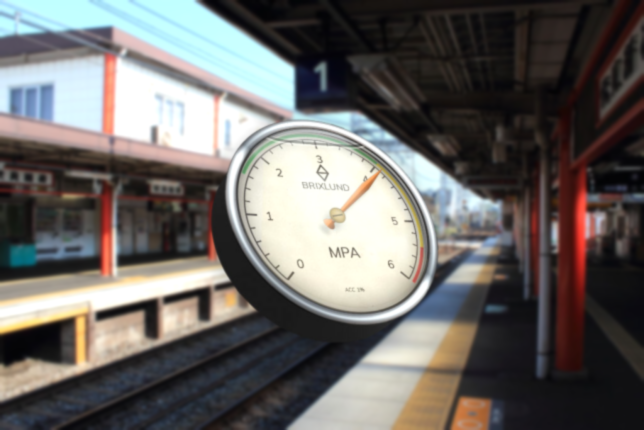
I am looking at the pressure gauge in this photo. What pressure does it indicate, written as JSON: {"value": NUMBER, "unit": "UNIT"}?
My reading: {"value": 4.1, "unit": "MPa"}
